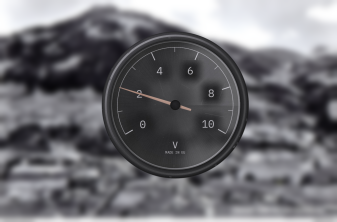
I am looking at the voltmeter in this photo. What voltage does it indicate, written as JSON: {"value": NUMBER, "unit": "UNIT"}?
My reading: {"value": 2, "unit": "V"}
